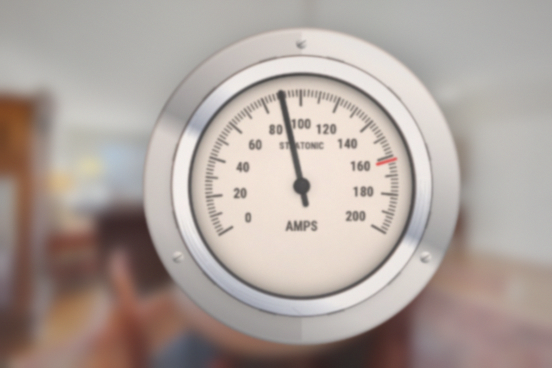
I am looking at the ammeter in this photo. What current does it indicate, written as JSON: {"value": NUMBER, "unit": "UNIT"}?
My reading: {"value": 90, "unit": "A"}
